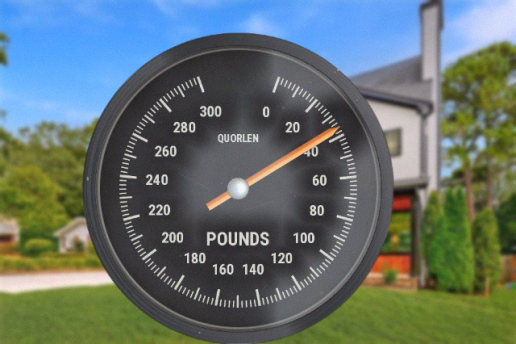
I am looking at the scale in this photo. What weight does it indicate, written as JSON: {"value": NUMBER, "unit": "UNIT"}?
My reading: {"value": 36, "unit": "lb"}
